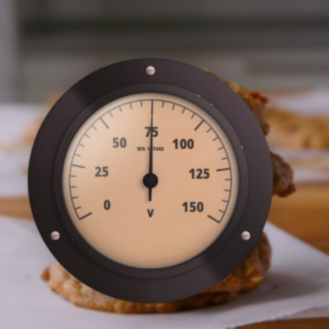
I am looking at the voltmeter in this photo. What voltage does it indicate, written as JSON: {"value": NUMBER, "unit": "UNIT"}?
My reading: {"value": 75, "unit": "V"}
